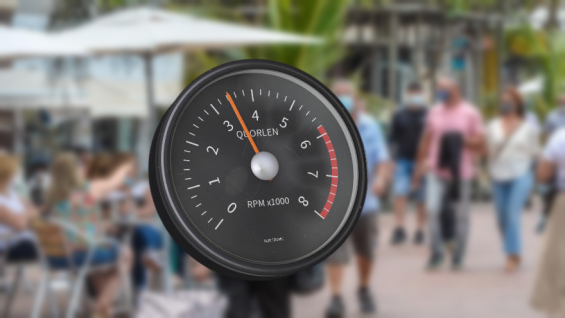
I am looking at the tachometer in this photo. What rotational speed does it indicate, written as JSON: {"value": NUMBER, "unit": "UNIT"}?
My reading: {"value": 3400, "unit": "rpm"}
